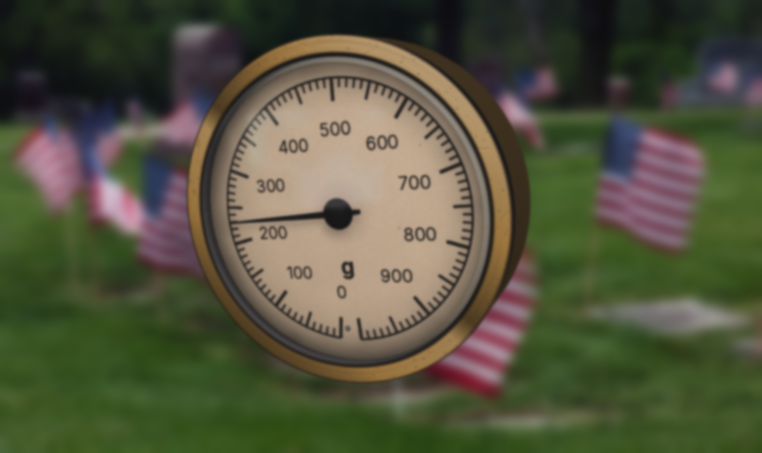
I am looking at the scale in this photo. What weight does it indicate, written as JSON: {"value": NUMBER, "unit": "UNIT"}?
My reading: {"value": 230, "unit": "g"}
